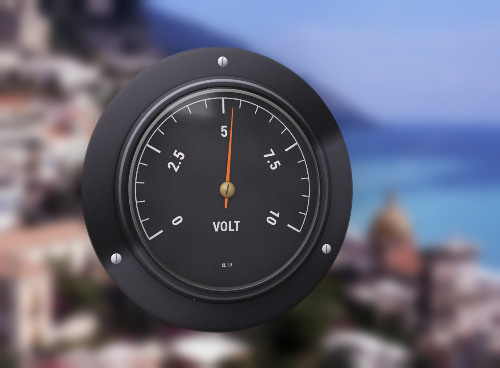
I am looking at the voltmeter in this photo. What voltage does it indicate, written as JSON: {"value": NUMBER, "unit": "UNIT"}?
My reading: {"value": 5.25, "unit": "V"}
